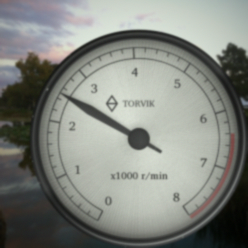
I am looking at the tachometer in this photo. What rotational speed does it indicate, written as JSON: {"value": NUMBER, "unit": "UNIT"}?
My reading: {"value": 2500, "unit": "rpm"}
